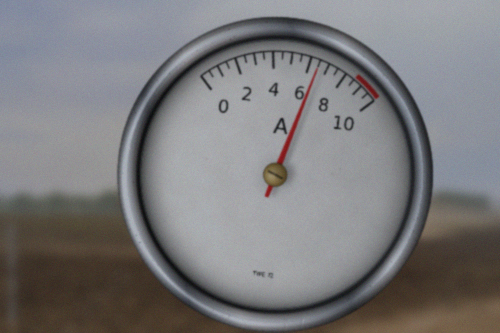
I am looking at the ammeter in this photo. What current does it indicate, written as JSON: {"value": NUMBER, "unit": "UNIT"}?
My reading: {"value": 6.5, "unit": "A"}
